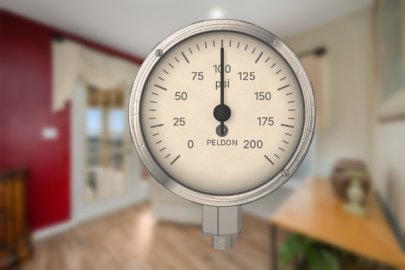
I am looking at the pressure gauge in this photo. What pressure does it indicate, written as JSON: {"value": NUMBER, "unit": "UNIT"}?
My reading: {"value": 100, "unit": "psi"}
